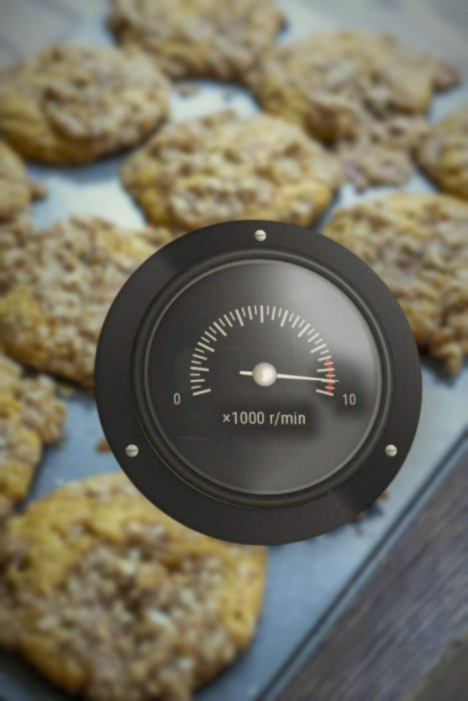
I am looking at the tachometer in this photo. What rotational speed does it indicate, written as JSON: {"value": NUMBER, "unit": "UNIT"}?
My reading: {"value": 9500, "unit": "rpm"}
